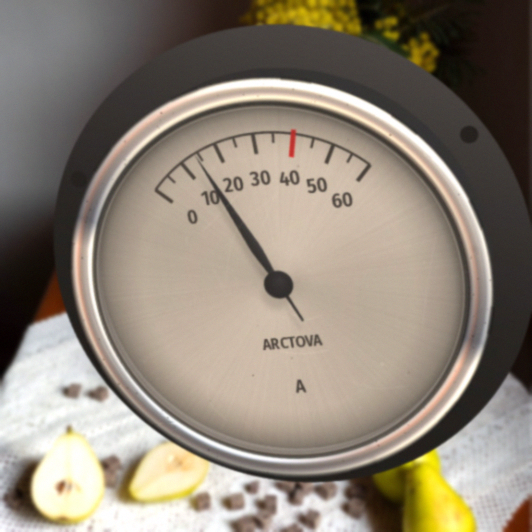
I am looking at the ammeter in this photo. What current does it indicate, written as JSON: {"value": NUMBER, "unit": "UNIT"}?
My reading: {"value": 15, "unit": "A"}
